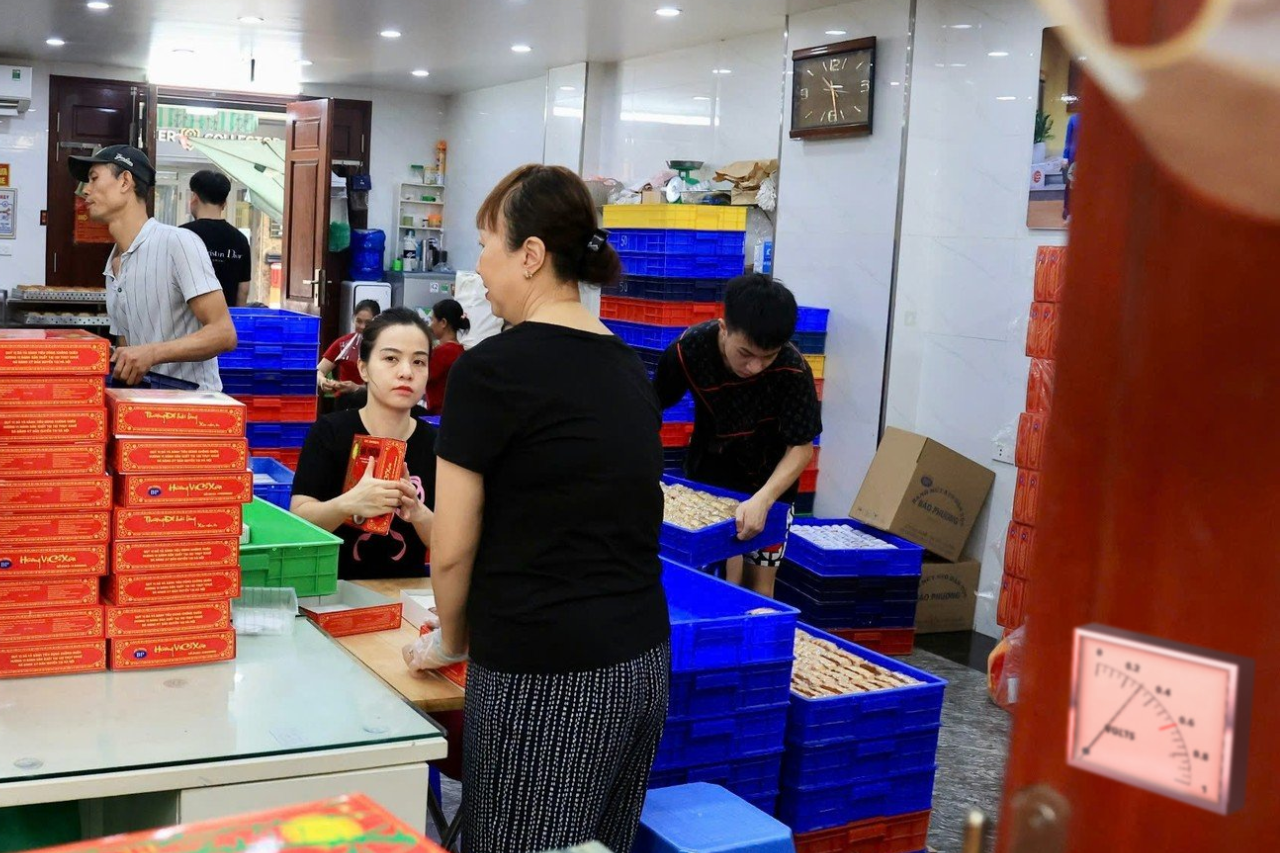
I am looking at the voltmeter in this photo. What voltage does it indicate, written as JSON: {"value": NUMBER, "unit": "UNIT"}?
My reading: {"value": 0.3, "unit": "V"}
